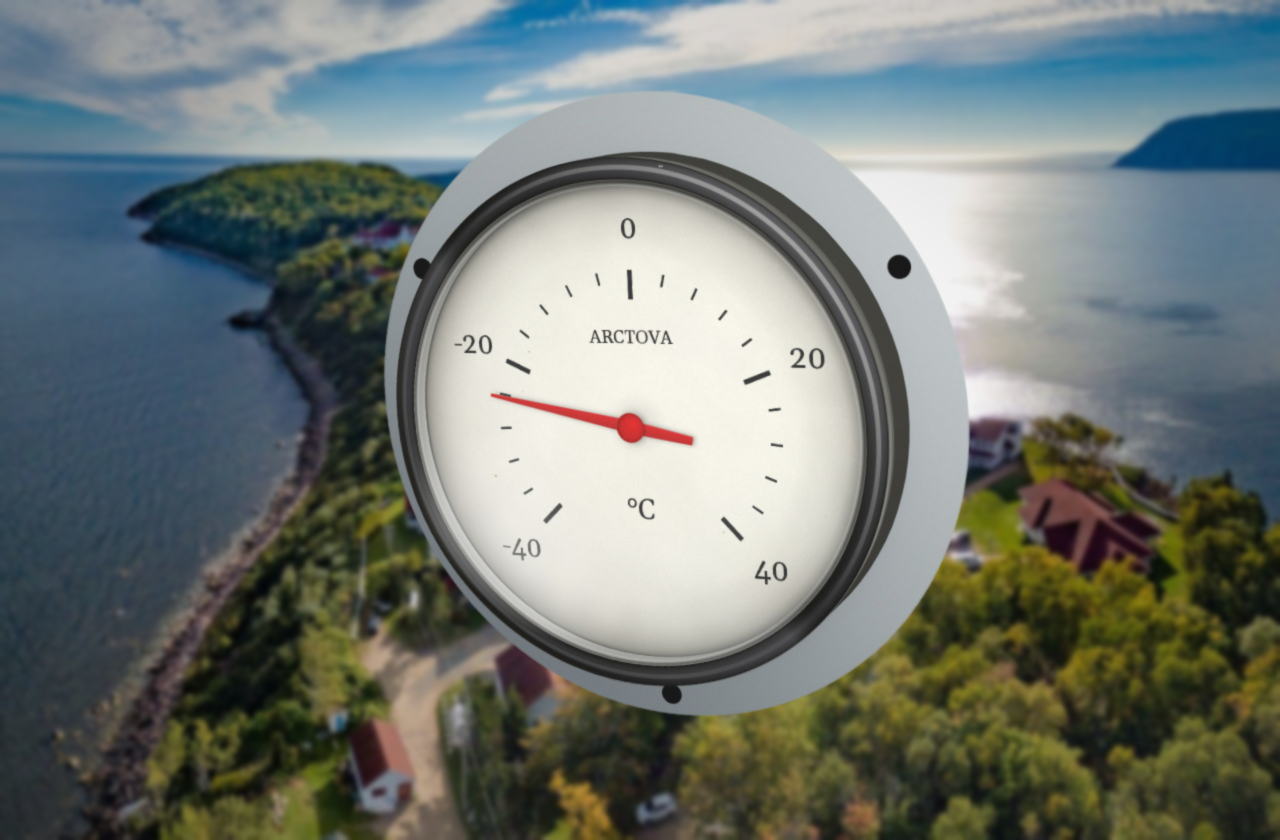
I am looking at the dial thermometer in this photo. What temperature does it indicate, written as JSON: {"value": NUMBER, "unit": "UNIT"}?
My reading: {"value": -24, "unit": "°C"}
